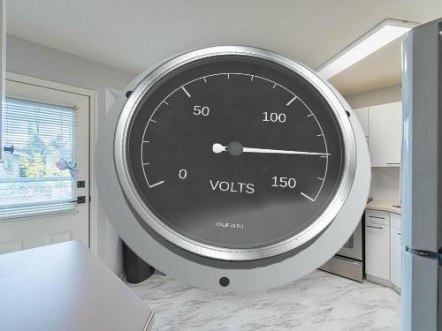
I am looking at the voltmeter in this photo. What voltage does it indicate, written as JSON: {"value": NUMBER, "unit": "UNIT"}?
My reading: {"value": 130, "unit": "V"}
